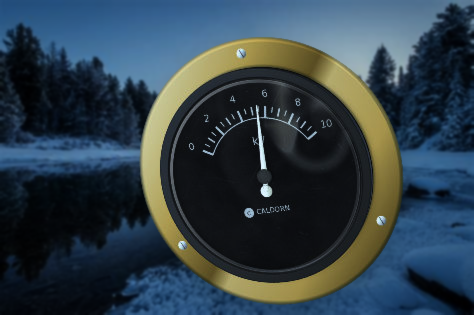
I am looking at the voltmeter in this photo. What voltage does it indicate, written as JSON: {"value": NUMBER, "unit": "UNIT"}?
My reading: {"value": 5.5, "unit": "kV"}
